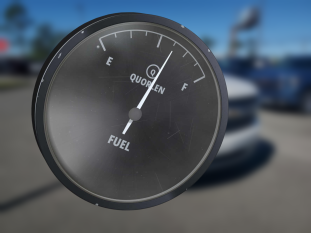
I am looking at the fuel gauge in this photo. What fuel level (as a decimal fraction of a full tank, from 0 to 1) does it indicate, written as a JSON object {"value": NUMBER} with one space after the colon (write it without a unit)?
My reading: {"value": 0.625}
